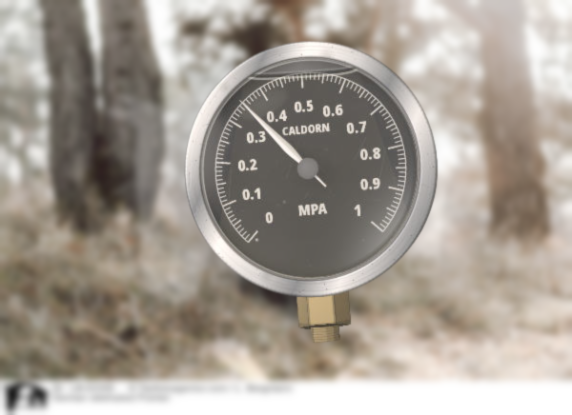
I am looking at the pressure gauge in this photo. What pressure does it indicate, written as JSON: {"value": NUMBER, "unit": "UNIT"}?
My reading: {"value": 0.35, "unit": "MPa"}
